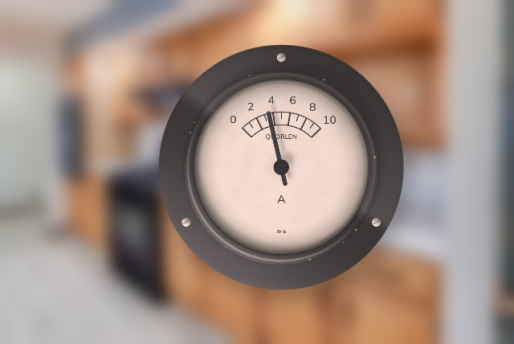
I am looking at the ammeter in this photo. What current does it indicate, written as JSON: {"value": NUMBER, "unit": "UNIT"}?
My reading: {"value": 3.5, "unit": "A"}
